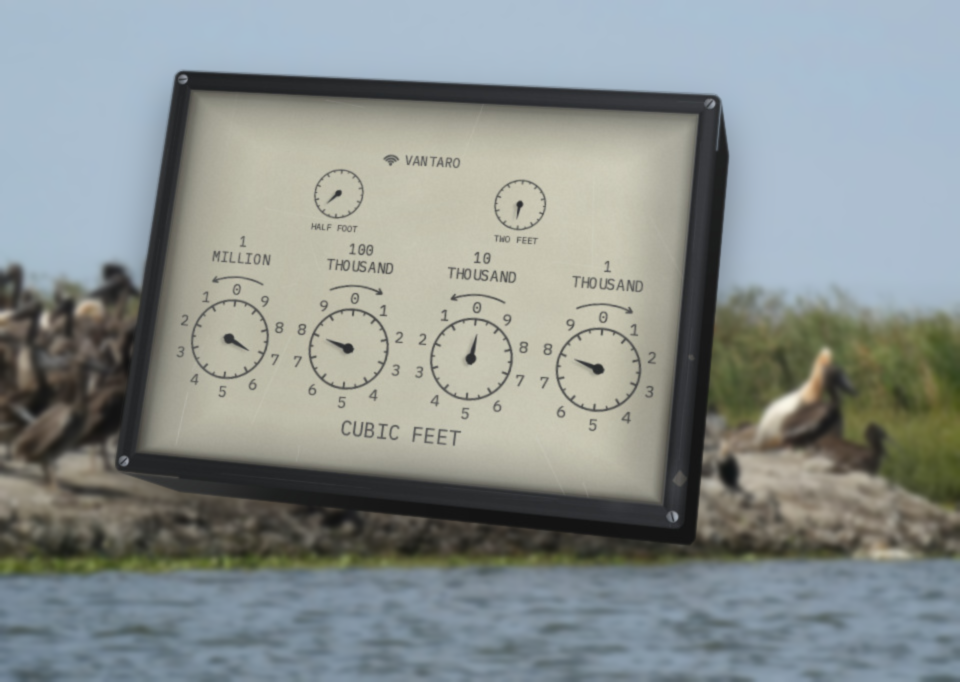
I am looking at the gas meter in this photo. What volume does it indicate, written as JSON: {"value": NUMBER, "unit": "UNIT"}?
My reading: {"value": 679800, "unit": "ft³"}
